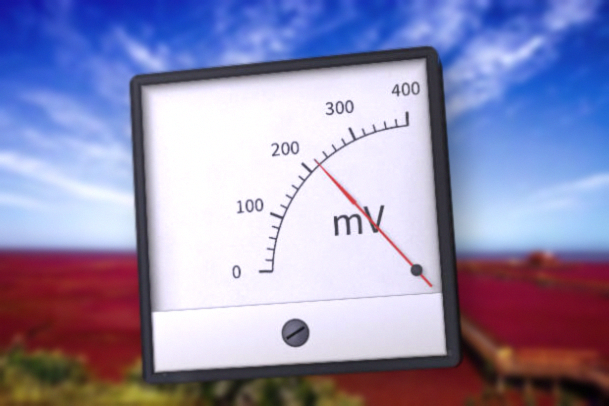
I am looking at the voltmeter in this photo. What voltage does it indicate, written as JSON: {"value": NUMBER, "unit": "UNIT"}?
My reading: {"value": 220, "unit": "mV"}
